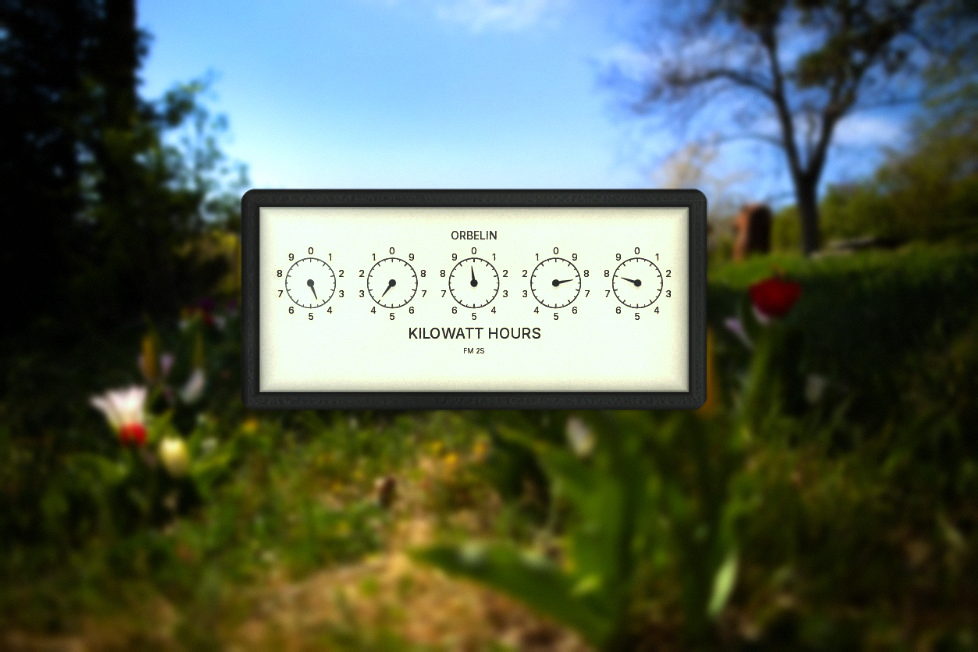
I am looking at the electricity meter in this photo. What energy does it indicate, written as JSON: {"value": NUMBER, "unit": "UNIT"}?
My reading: {"value": 43978, "unit": "kWh"}
